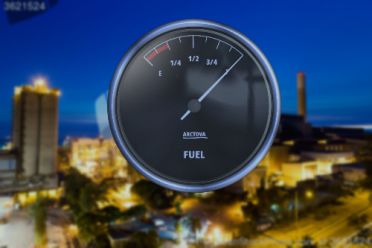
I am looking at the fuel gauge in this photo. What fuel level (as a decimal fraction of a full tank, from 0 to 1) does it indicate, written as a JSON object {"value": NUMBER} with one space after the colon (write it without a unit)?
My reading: {"value": 1}
